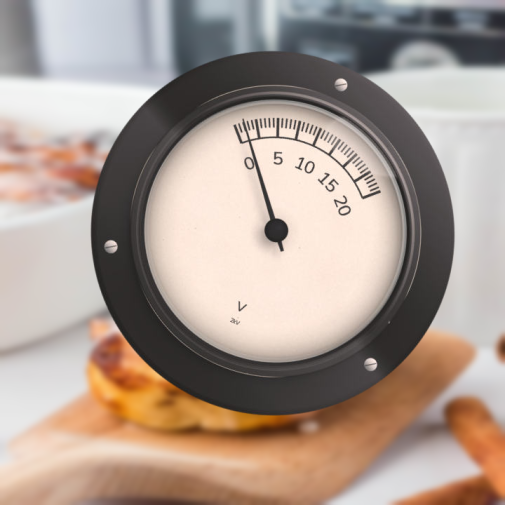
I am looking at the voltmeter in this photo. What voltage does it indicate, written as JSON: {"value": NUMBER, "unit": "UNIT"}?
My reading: {"value": 1, "unit": "V"}
